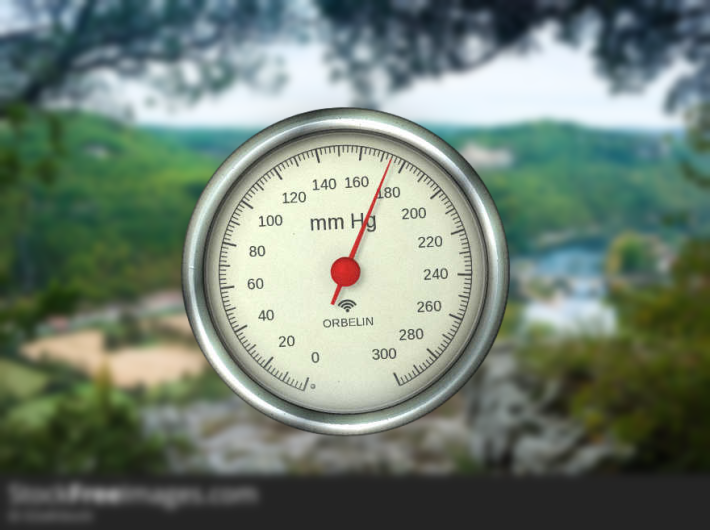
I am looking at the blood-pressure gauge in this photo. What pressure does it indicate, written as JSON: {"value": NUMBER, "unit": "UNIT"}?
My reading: {"value": 174, "unit": "mmHg"}
